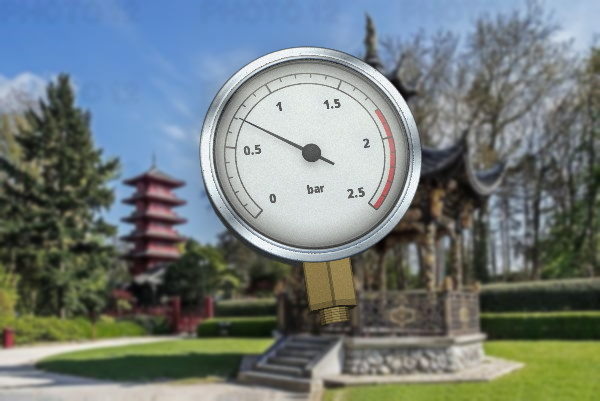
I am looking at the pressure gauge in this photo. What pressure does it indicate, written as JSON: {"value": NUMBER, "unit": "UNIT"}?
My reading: {"value": 0.7, "unit": "bar"}
